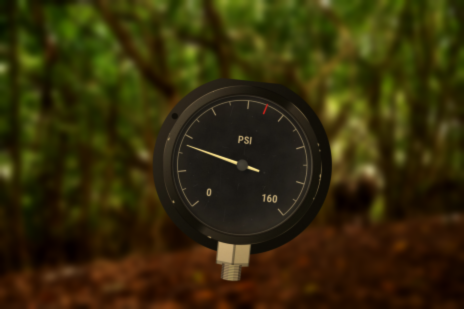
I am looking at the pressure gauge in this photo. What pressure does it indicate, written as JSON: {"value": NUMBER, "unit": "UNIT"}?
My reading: {"value": 35, "unit": "psi"}
